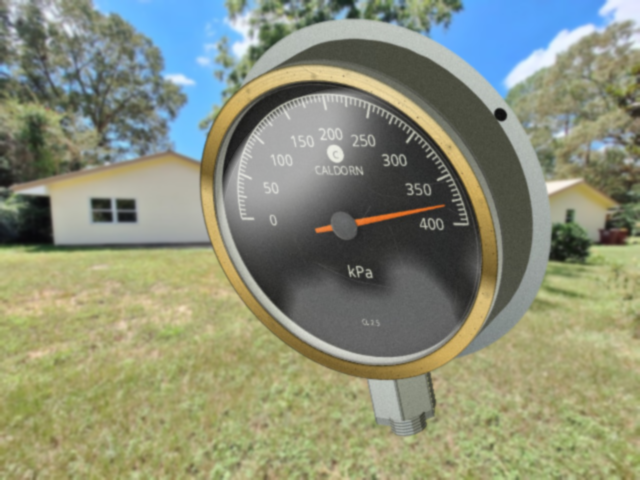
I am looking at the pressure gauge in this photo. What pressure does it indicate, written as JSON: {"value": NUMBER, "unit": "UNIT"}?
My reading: {"value": 375, "unit": "kPa"}
